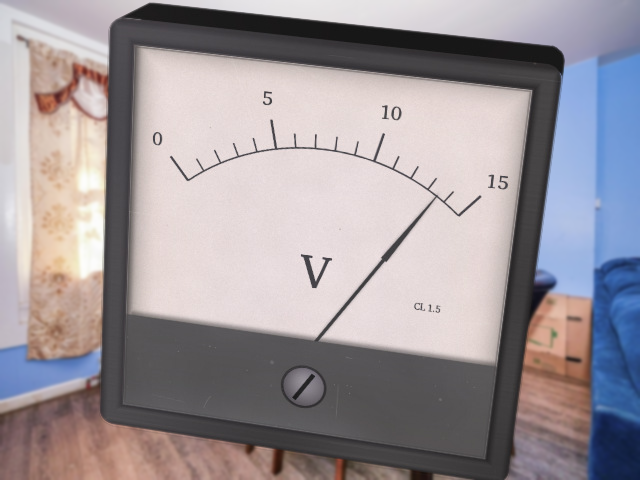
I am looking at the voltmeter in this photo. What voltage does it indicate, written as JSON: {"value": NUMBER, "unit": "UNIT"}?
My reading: {"value": 13.5, "unit": "V"}
